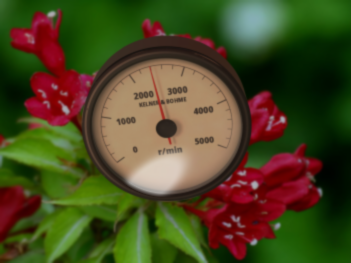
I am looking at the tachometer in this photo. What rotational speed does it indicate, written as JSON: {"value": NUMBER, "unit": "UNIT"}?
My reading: {"value": 2400, "unit": "rpm"}
